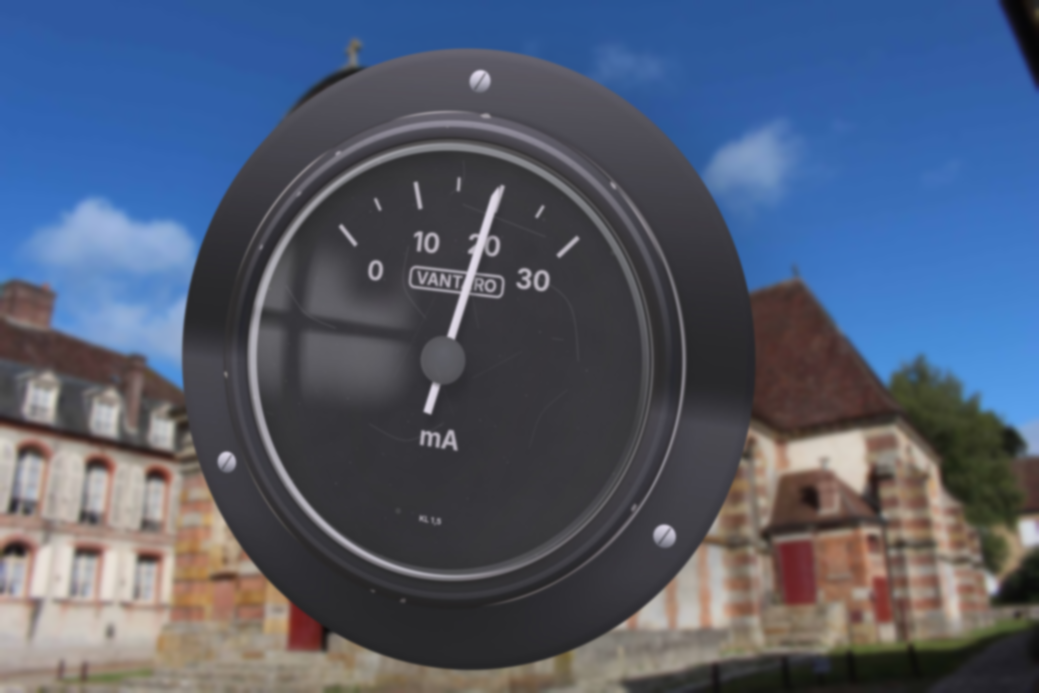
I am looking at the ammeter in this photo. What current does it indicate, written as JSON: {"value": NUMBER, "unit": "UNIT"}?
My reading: {"value": 20, "unit": "mA"}
